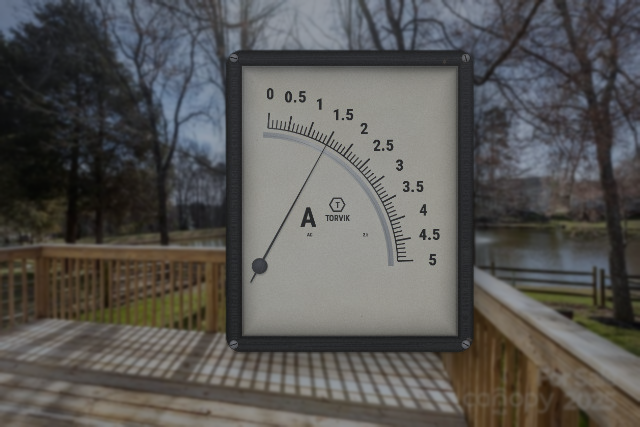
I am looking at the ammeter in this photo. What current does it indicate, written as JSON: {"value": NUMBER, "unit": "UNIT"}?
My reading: {"value": 1.5, "unit": "A"}
